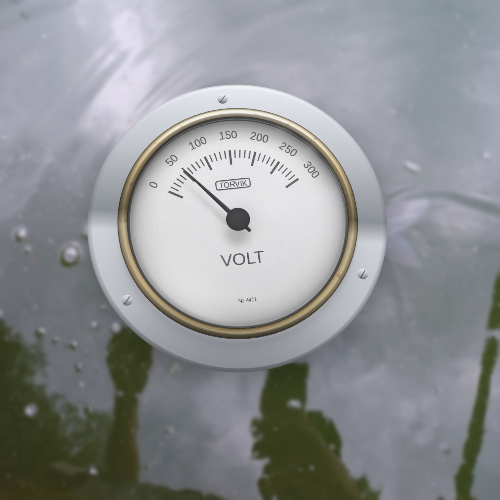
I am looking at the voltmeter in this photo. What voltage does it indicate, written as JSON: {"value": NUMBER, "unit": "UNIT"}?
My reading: {"value": 50, "unit": "V"}
